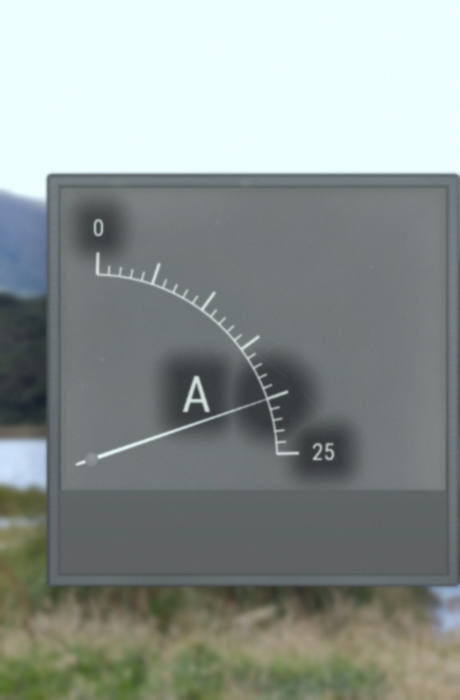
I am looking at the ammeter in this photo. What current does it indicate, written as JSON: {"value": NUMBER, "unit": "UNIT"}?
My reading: {"value": 20, "unit": "A"}
